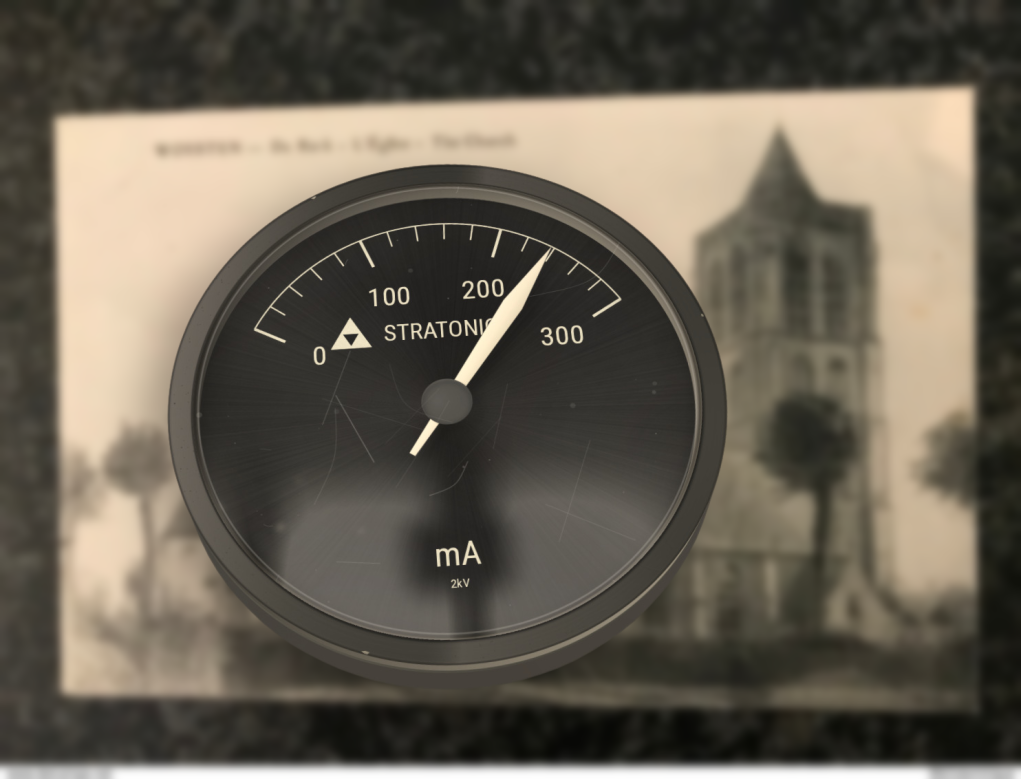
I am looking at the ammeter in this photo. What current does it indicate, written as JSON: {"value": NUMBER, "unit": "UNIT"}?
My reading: {"value": 240, "unit": "mA"}
